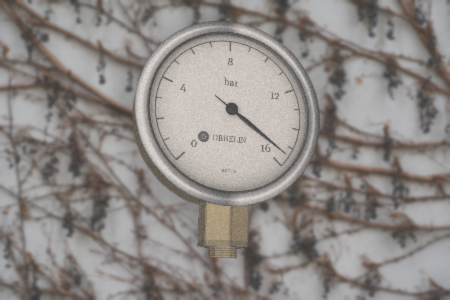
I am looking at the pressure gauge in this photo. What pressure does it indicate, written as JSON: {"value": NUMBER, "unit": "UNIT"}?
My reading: {"value": 15.5, "unit": "bar"}
